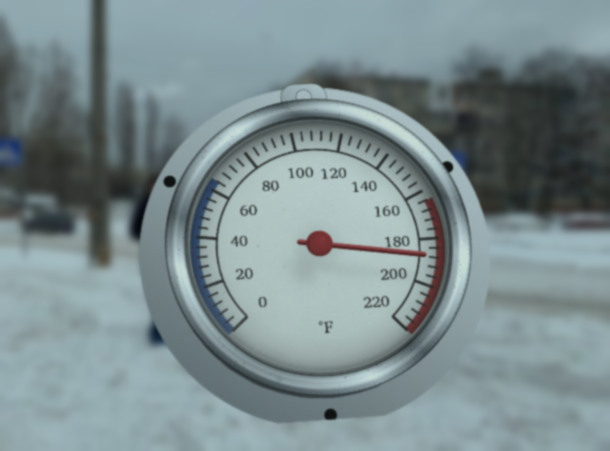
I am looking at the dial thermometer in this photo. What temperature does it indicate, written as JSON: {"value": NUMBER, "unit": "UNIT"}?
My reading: {"value": 188, "unit": "°F"}
